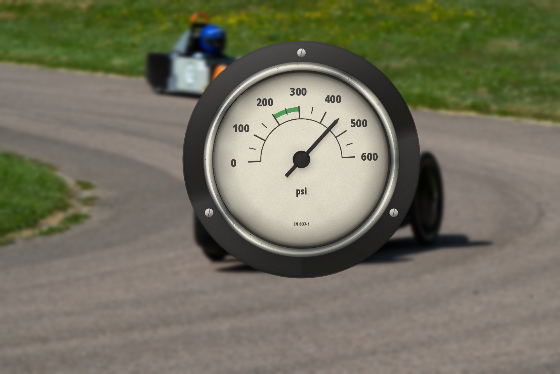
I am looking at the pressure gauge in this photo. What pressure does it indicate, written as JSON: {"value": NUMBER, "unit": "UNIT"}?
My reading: {"value": 450, "unit": "psi"}
